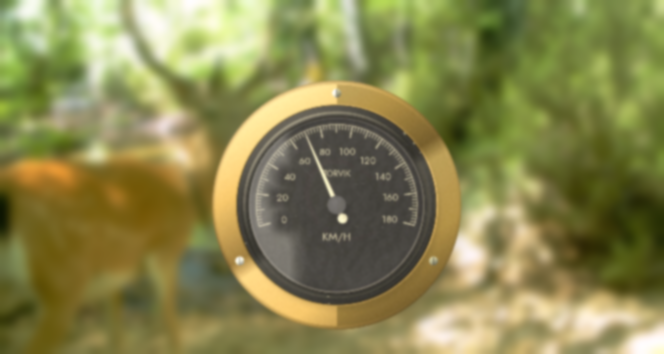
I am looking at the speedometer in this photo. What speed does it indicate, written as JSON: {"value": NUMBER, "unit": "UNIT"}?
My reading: {"value": 70, "unit": "km/h"}
